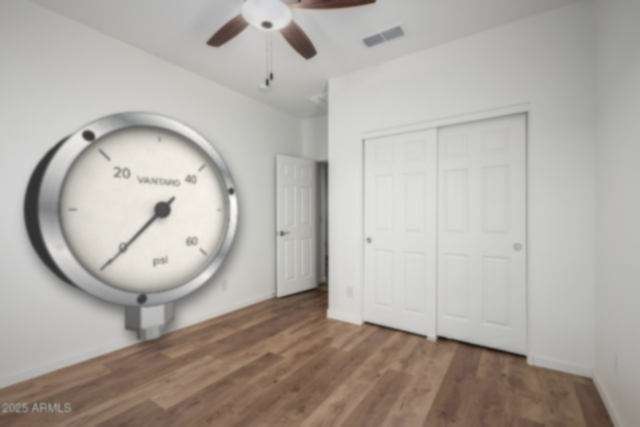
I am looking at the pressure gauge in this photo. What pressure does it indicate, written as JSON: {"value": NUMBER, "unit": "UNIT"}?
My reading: {"value": 0, "unit": "psi"}
